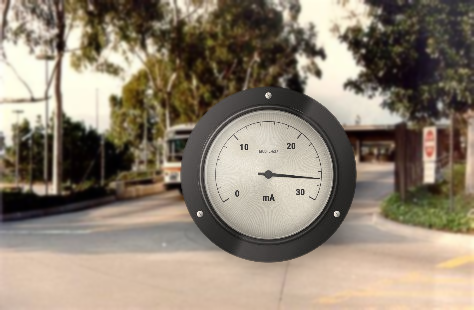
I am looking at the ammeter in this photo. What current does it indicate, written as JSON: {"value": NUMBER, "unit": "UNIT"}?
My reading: {"value": 27, "unit": "mA"}
